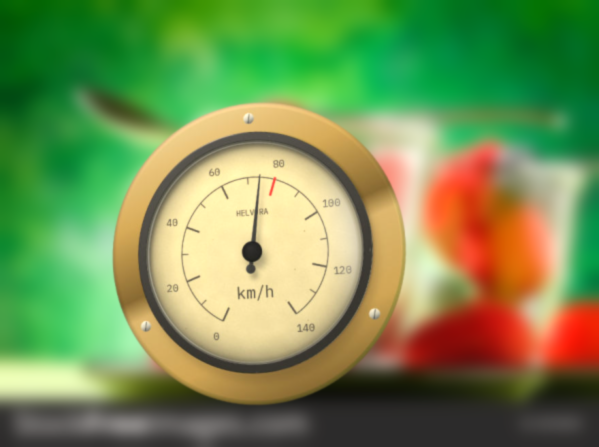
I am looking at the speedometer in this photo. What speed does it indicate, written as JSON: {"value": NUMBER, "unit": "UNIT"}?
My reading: {"value": 75, "unit": "km/h"}
